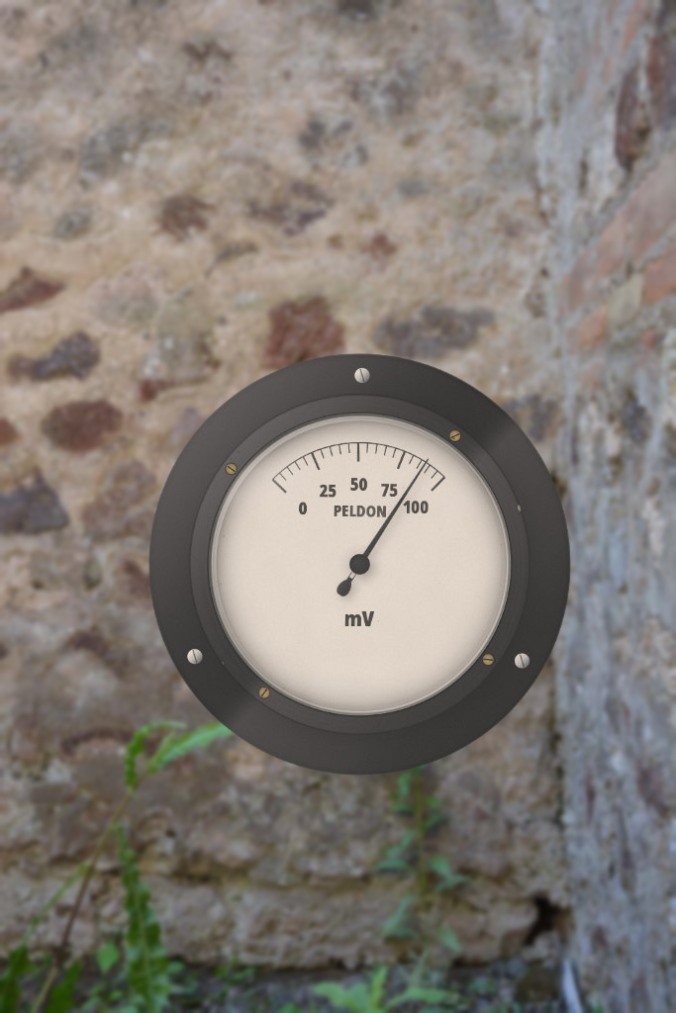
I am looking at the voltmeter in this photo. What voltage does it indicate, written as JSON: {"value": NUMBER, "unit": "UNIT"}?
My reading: {"value": 87.5, "unit": "mV"}
